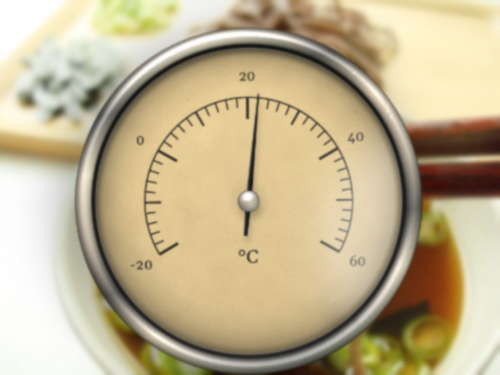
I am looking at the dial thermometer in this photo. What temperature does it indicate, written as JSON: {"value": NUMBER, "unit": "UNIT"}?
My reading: {"value": 22, "unit": "°C"}
